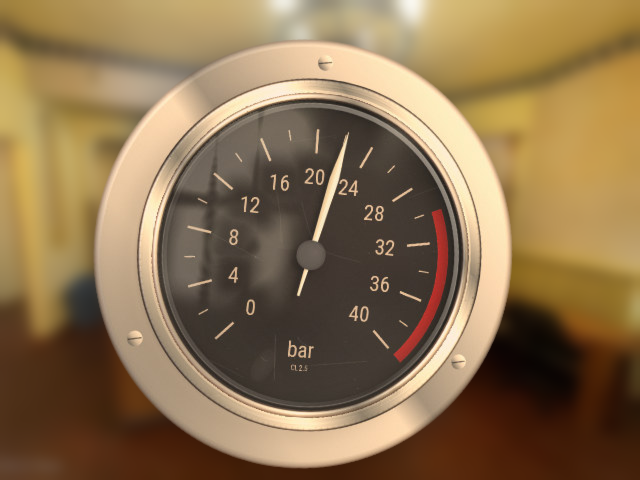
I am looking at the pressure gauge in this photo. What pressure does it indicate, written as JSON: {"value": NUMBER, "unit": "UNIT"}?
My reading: {"value": 22, "unit": "bar"}
